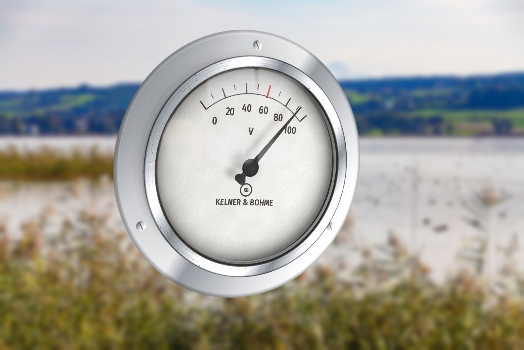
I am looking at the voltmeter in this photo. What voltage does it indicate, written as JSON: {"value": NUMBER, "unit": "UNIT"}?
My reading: {"value": 90, "unit": "V"}
